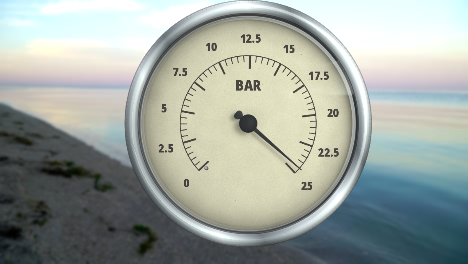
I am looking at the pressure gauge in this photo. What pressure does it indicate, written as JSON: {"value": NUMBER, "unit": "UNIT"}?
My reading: {"value": 24.5, "unit": "bar"}
